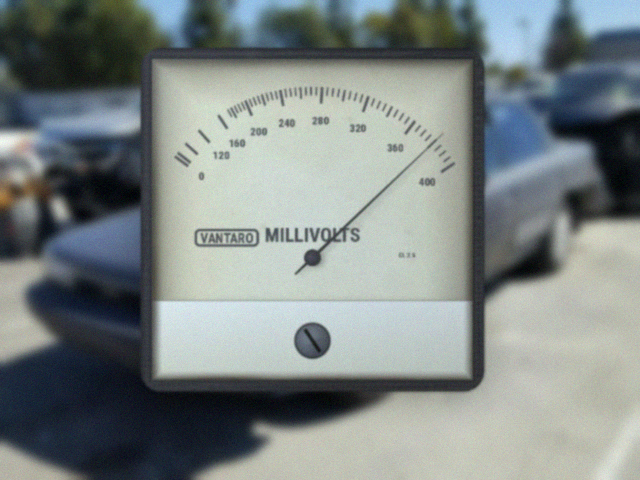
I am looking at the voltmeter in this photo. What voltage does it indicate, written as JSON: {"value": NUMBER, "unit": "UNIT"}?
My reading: {"value": 380, "unit": "mV"}
